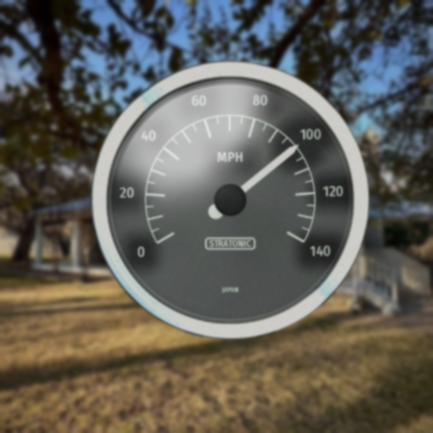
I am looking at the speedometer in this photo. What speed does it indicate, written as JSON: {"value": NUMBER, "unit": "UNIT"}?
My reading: {"value": 100, "unit": "mph"}
